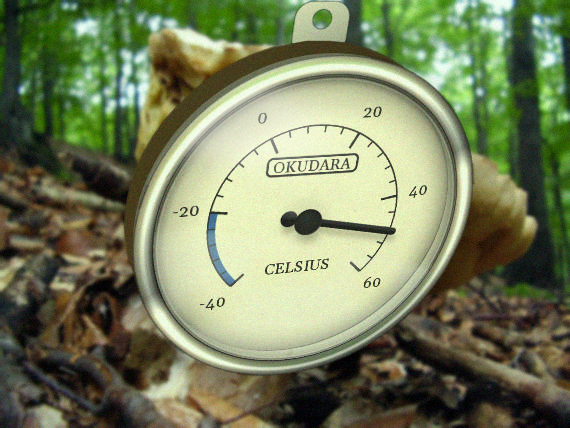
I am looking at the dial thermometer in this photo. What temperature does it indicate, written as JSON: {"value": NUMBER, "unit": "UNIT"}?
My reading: {"value": 48, "unit": "°C"}
